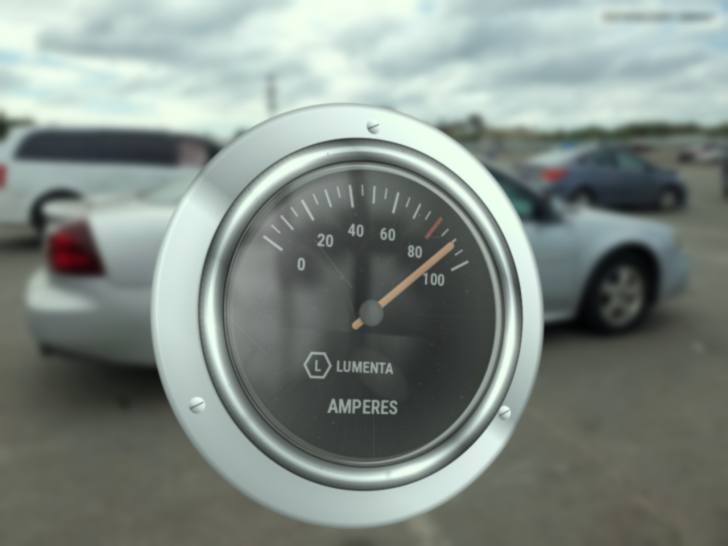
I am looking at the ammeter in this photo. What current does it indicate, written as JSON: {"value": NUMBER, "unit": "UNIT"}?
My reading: {"value": 90, "unit": "A"}
